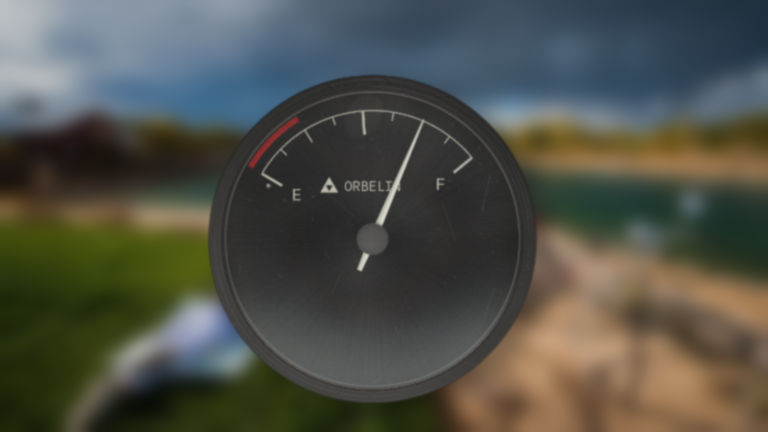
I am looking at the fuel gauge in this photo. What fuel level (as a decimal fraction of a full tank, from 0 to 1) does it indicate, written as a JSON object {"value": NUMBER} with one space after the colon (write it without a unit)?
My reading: {"value": 0.75}
